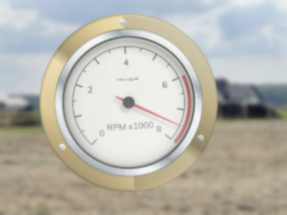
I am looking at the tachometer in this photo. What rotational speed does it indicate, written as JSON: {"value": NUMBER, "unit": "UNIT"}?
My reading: {"value": 7500, "unit": "rpm"}
